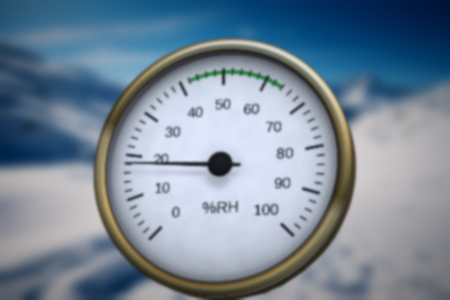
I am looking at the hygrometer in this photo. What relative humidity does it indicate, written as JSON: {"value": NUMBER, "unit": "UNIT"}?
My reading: {"value": 18, "unit": "%"}
